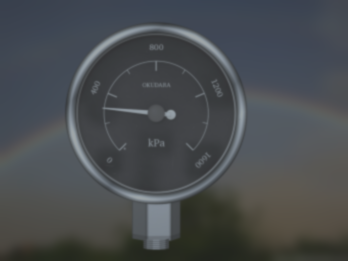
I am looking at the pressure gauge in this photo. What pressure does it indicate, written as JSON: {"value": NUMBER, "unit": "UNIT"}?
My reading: {"value": 300, "unit": "kPa"}
